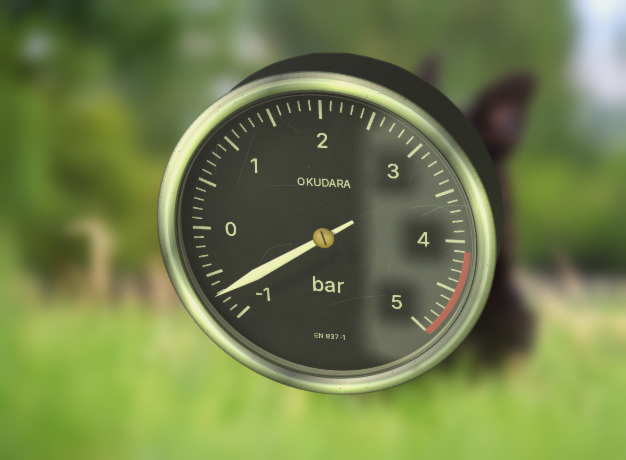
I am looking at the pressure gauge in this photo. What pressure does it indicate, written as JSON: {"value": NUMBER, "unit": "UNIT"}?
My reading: {"value": -0.7, "unit": "bar"}
